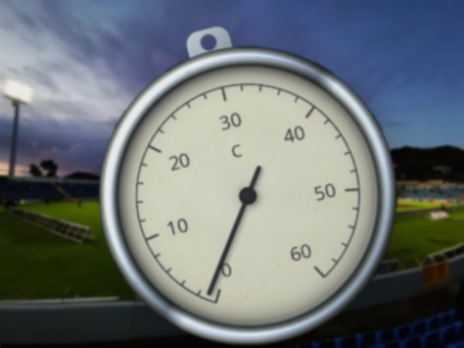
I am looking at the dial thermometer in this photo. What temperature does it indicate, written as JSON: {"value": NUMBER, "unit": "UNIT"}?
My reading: {"value": 1, "unit": "°C"}
